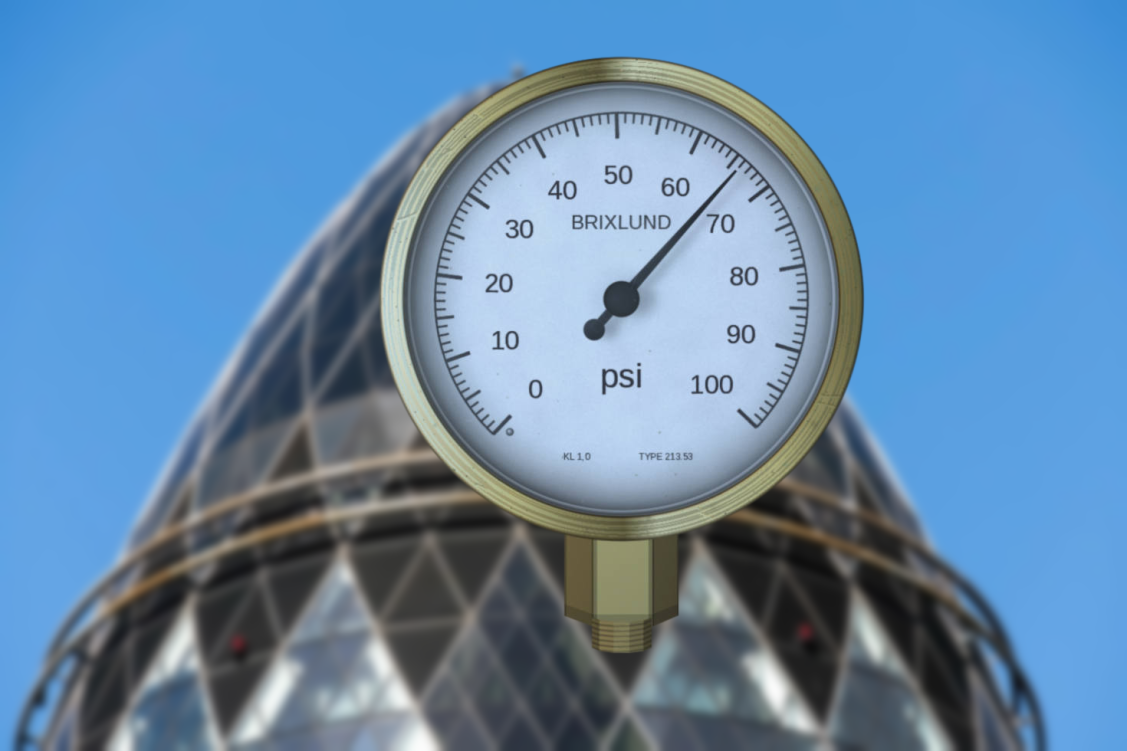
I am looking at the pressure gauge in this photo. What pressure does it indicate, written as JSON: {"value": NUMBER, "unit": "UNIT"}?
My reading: {"value": 66, "unit": "psi"}
